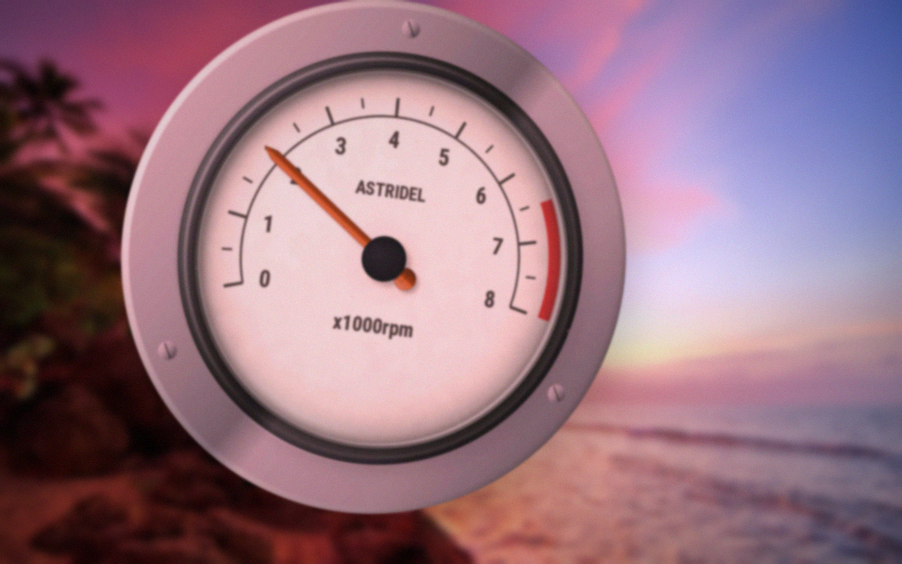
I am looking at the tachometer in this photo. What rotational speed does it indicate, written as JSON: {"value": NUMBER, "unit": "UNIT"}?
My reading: {"value": 2000, "unit": "rpm"}
